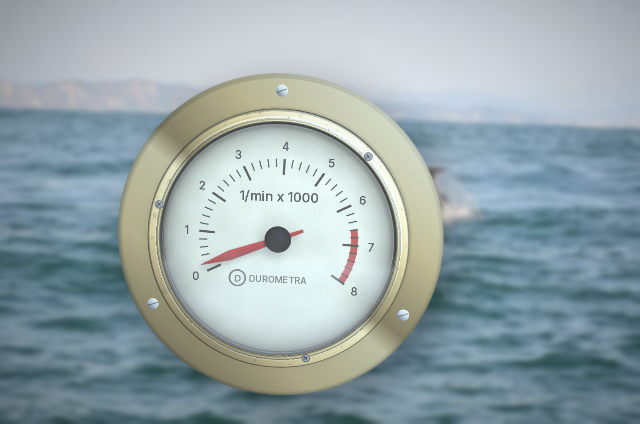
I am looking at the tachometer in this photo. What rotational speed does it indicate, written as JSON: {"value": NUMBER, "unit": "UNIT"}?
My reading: {"value": 200, "unit": "rpm"}
